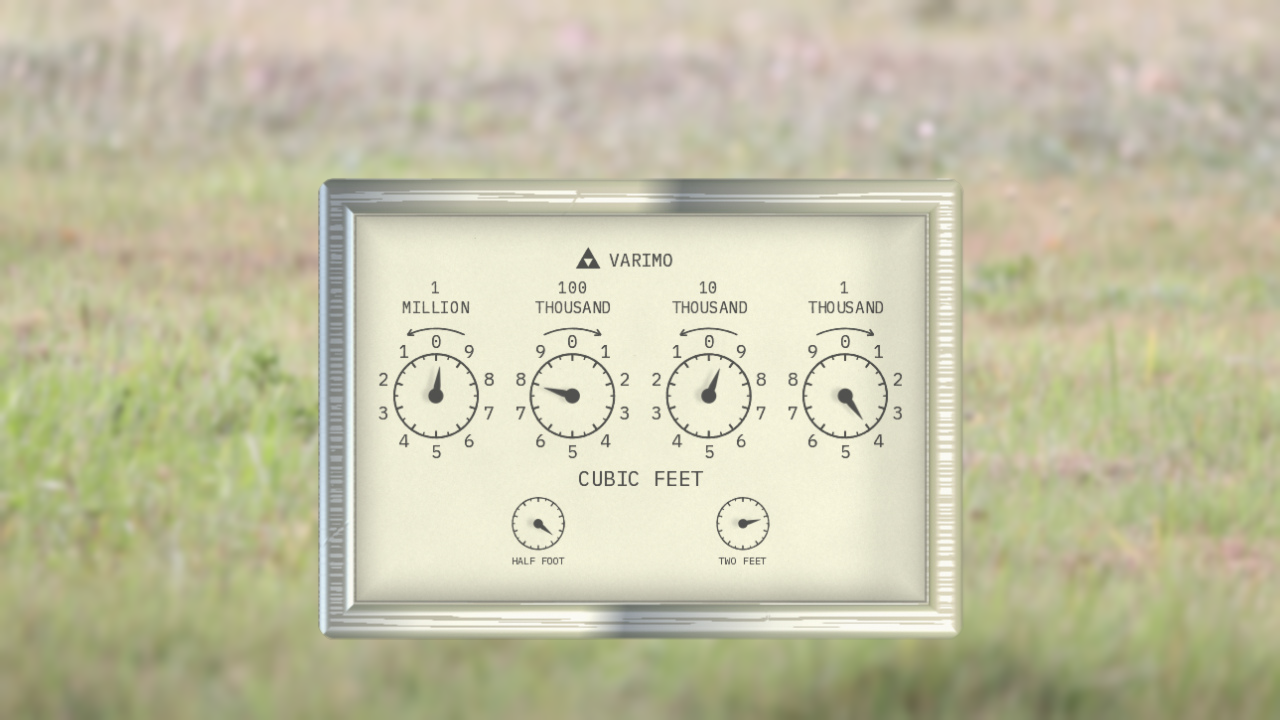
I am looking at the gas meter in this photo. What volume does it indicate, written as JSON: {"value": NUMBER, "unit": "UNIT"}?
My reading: {"value": 979400, "unit": "ft³"}
